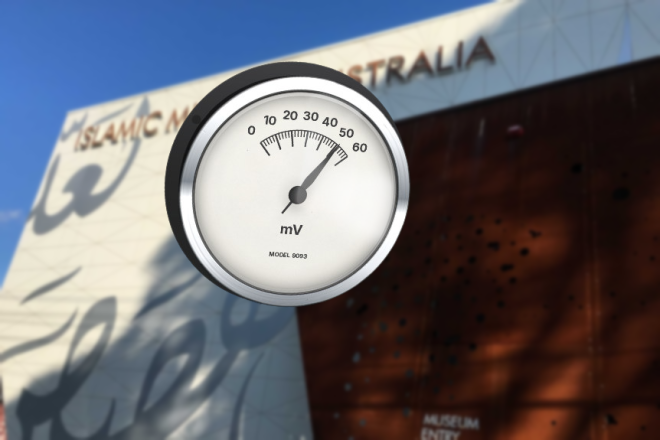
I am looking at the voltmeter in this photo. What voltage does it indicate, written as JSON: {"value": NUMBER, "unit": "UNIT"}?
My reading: {"value": 50, "unit": "mV"}
